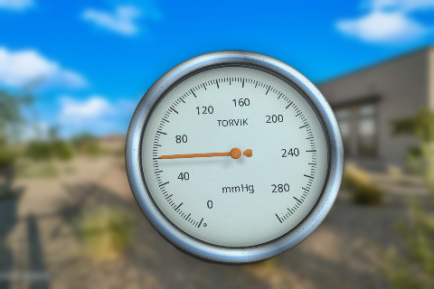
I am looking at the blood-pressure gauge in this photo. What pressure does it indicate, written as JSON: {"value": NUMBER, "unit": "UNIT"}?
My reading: {"value": 60, "unit": "mmHg"}
